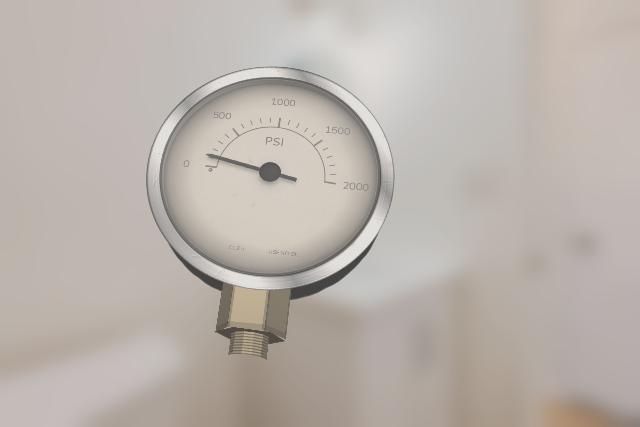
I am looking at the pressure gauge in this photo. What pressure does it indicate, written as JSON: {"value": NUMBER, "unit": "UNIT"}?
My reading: {"value": 100, "unit": "psi"}
